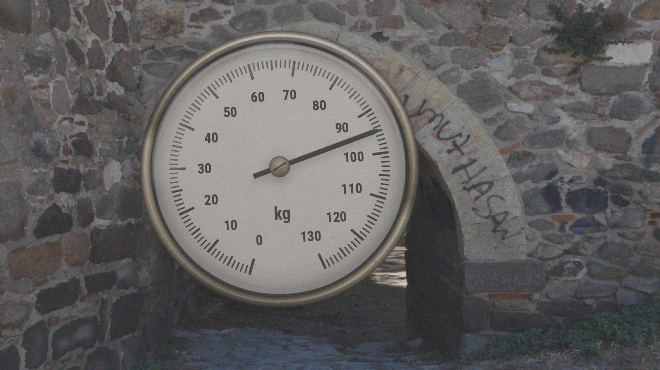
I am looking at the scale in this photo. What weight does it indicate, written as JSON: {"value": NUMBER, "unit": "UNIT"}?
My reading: {"value": 95, "unit": "kg"}
